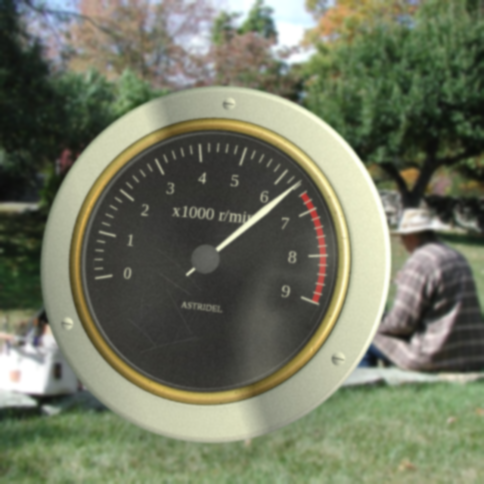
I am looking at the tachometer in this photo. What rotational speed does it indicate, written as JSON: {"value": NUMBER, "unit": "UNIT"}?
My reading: {"value": 6400, "unit": "rpm"}
